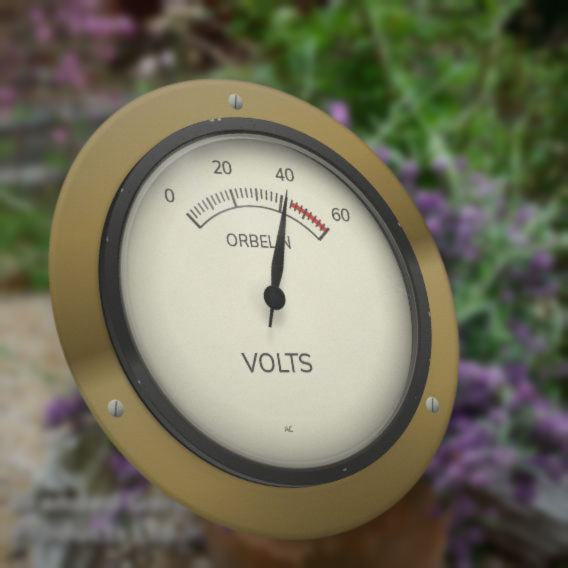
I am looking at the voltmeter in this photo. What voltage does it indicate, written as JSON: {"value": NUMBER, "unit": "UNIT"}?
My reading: {"value": 40, "unit": "V"}
